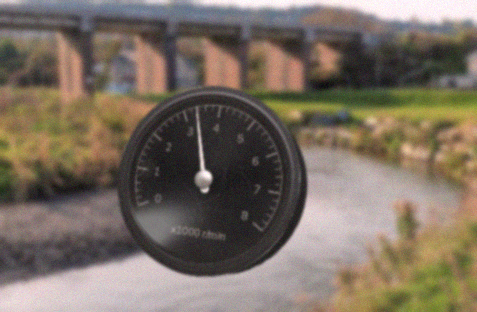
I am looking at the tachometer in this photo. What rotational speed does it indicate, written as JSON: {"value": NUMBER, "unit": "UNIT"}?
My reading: {"value": 3400, "unit": "rpm"}
